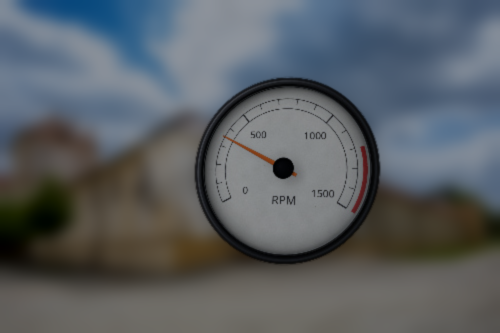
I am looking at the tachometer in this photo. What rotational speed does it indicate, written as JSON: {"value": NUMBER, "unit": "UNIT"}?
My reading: {"value": 350, "unit": "rpm"}
